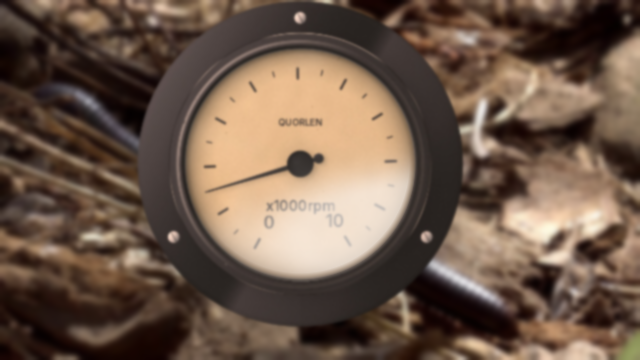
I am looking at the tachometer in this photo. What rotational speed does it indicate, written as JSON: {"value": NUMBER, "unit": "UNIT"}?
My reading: {"value": 1500, "unit": "rpm"}
